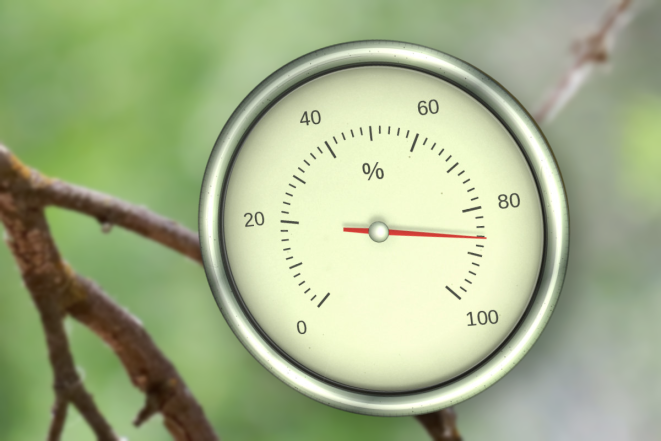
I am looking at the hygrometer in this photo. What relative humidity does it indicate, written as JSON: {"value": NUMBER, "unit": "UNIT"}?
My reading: {"value": 86, "unit": "%"}
